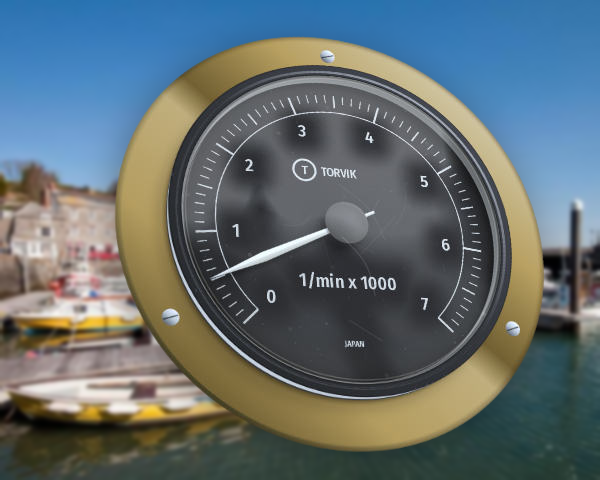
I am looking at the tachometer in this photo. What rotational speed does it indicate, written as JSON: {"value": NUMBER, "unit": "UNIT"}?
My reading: {"value": 500, "unit": "rpm"}
